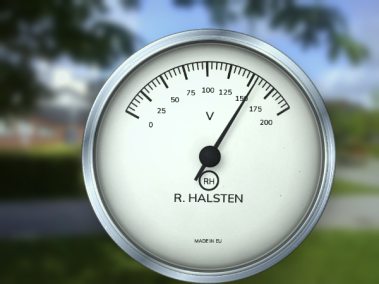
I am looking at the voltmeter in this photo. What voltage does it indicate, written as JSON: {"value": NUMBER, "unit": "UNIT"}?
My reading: {"value": 155, "unit": "V"}
